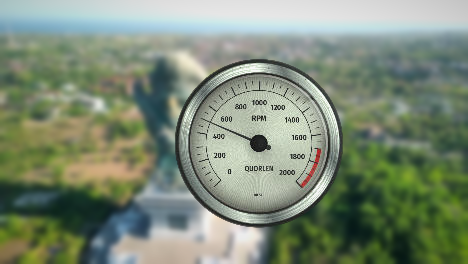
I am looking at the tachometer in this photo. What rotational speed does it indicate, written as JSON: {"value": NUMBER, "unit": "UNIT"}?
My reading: {"value": 500, "unit": "rpm"}
